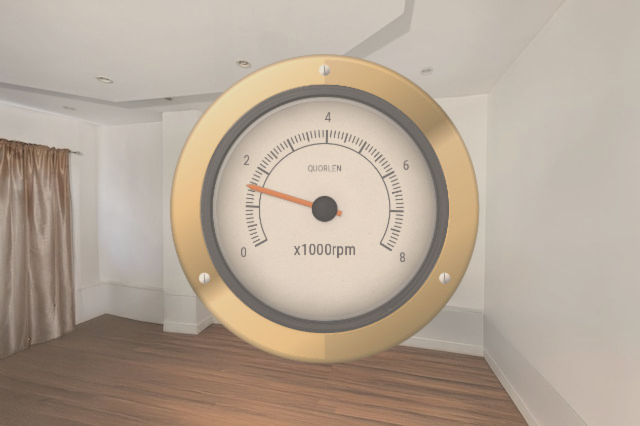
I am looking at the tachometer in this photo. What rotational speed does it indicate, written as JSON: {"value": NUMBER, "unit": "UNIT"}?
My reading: {"value": 1500, "unit": "rpm"}
